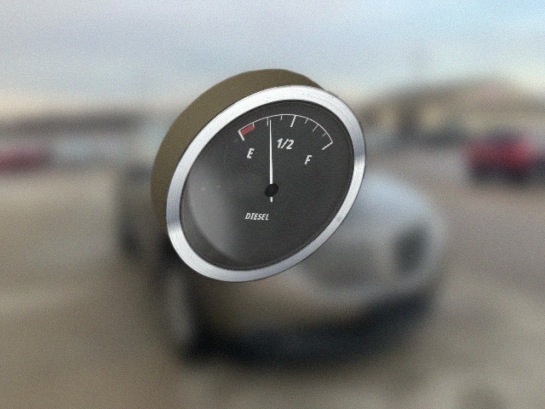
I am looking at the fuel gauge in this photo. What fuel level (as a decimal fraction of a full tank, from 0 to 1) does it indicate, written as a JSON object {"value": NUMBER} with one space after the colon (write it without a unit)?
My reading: {"value": 0.25}
